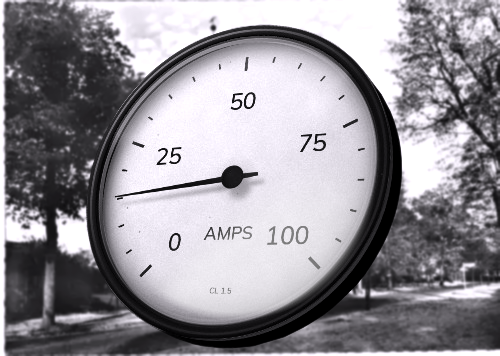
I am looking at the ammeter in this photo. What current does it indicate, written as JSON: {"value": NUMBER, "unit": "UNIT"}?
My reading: {"value": 15, "unit": "A"}
